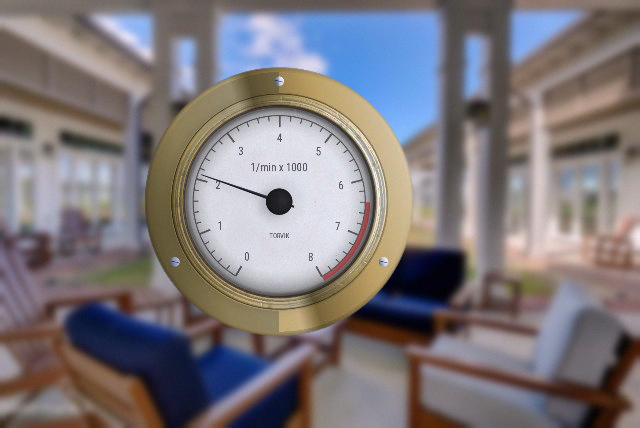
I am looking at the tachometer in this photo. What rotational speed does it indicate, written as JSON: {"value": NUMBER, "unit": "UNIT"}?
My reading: {"value": 2100, "unit": "rpm"}
